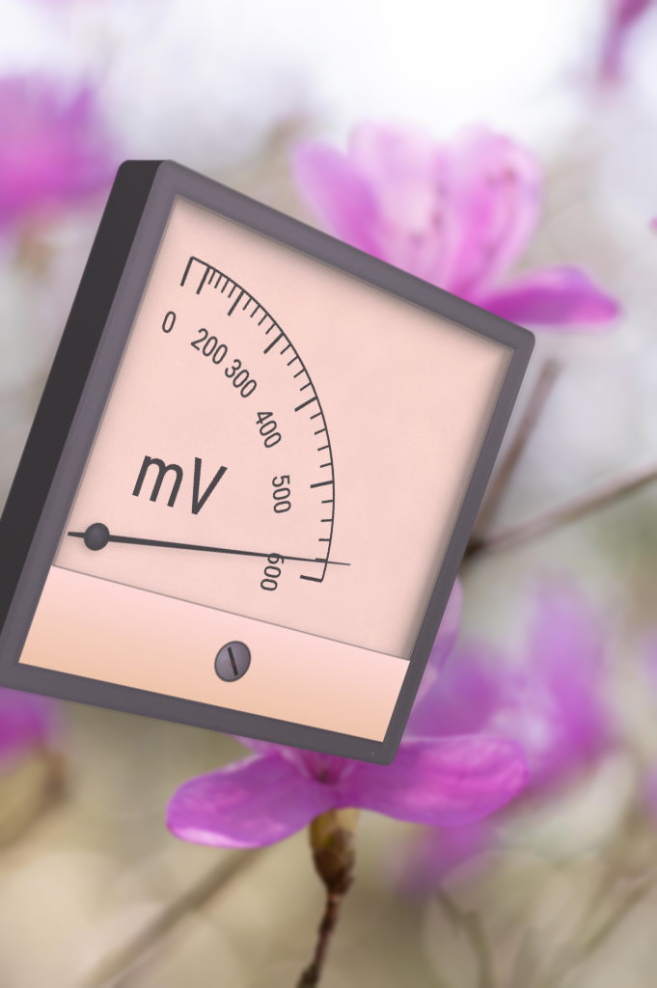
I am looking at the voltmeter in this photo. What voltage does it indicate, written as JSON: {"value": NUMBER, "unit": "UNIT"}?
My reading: {"value": 580, "unit": "mV"}
